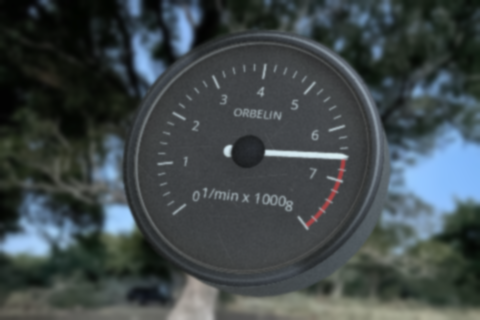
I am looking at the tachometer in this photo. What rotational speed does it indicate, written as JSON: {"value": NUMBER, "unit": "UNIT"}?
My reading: {"value": 6600, "unit": "rpm"}
